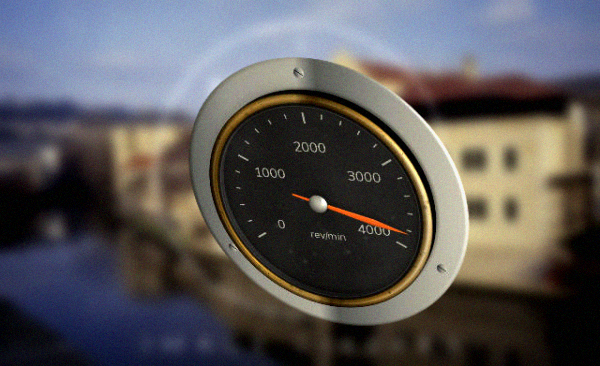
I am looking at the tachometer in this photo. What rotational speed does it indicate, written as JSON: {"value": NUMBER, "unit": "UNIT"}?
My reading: {"value": 3800, "unit": "rpm"}
